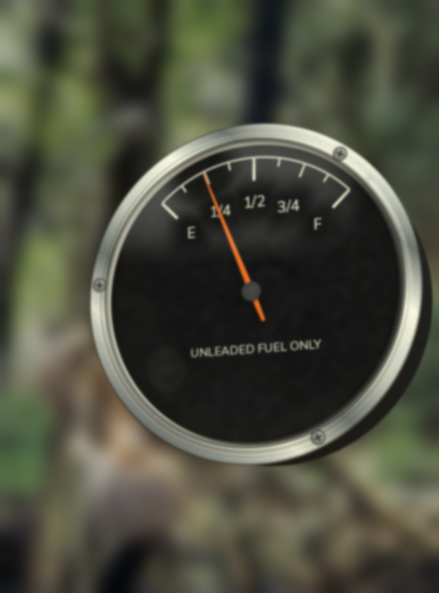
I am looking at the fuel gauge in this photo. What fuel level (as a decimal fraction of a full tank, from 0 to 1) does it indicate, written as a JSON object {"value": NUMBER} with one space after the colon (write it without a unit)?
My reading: {"value": 0.25}
